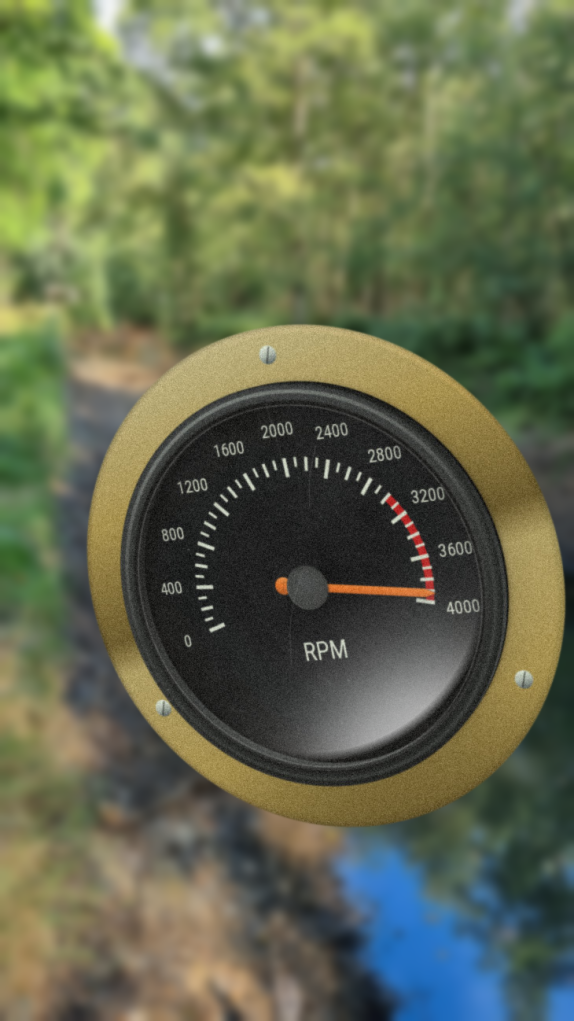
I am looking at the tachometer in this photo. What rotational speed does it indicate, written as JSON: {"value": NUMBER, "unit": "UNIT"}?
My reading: {"value": 3900, "unit": "rpm"}
